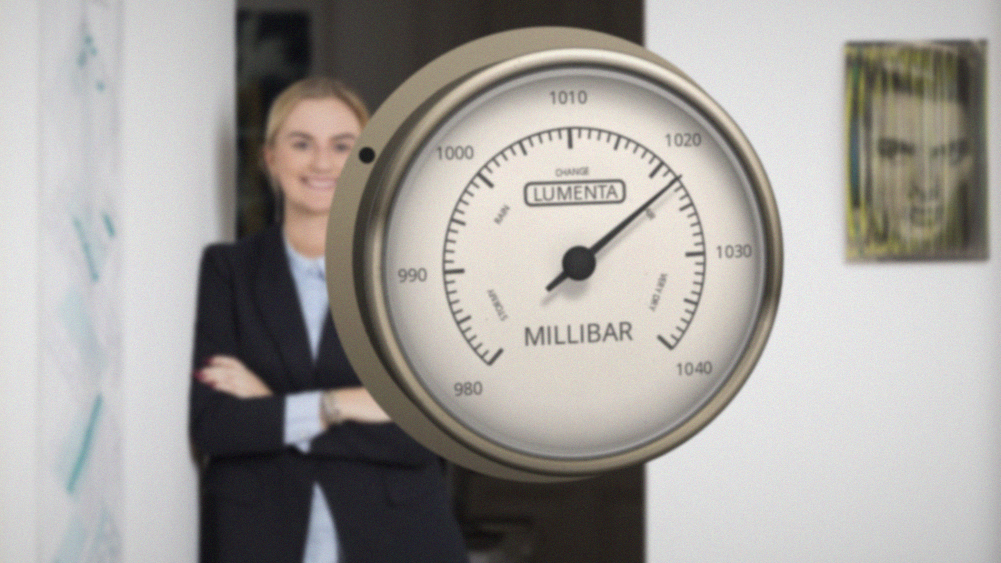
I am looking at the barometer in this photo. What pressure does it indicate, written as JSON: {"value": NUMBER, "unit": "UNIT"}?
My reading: {"value": 1022, "unit": "mbar"}
